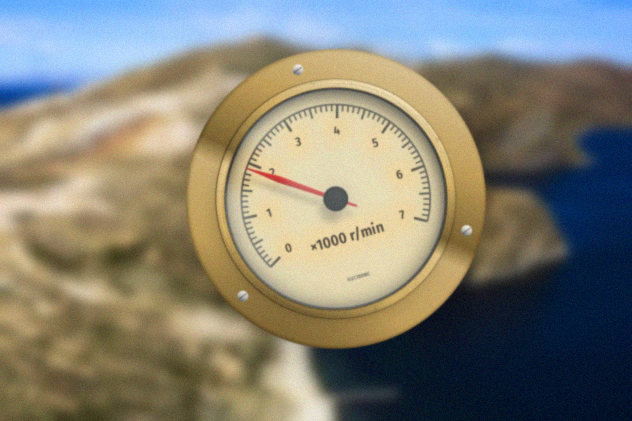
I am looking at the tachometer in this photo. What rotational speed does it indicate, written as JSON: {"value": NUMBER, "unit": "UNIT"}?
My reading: {"value": 1900, "unit": "rpm"}
